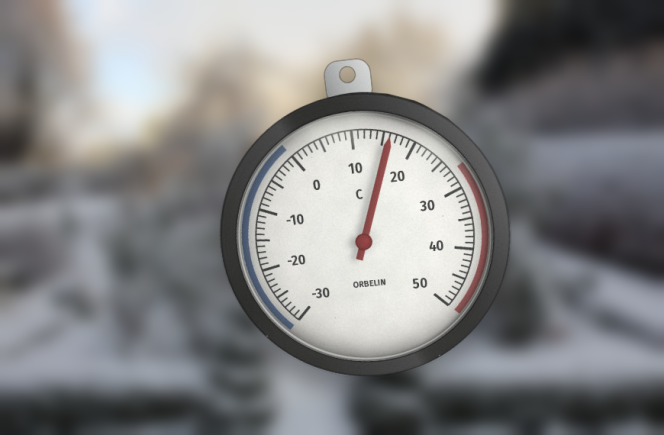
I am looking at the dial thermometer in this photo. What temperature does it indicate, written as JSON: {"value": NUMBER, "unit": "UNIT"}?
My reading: {"value": 16, "unit": "°C"}
